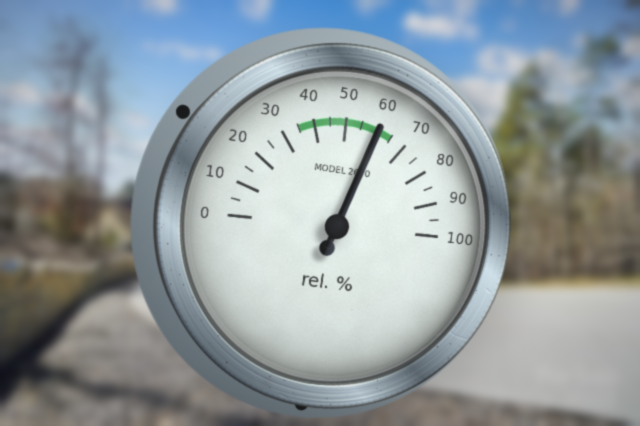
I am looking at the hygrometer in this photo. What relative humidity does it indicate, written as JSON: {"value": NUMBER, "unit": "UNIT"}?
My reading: {"value": 60, "unit": "%"}
